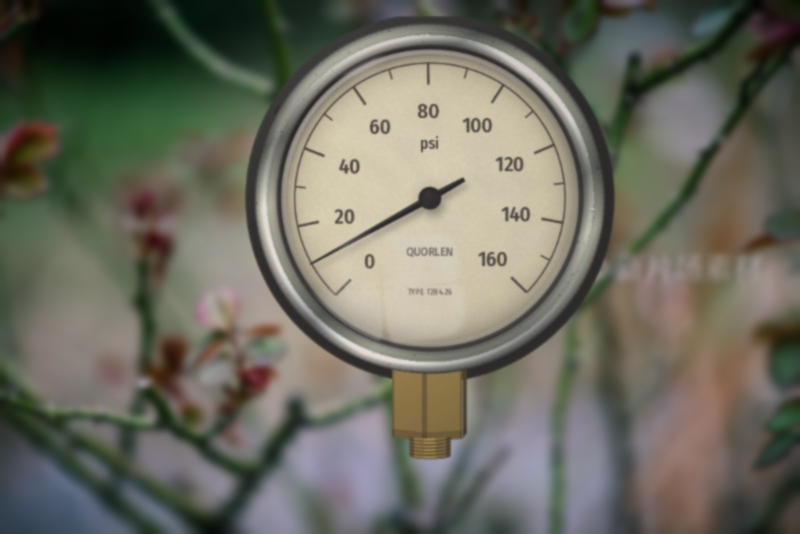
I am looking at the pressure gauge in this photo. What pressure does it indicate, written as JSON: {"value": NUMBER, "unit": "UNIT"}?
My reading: {"value": 10, "unit": "psi"}
